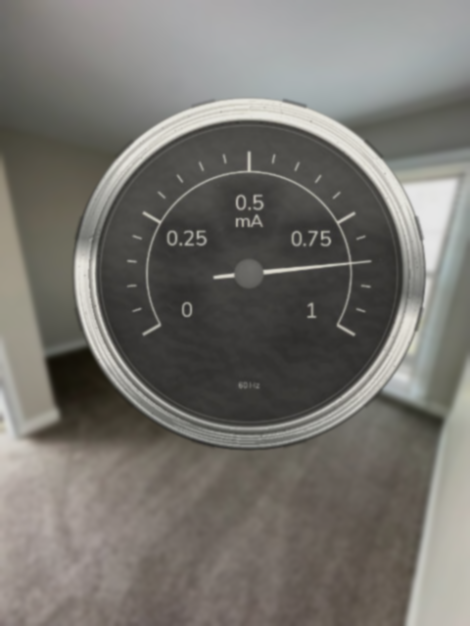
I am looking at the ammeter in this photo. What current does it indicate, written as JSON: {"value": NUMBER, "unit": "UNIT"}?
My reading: {"value": 0.85, "unit": "mA"}
